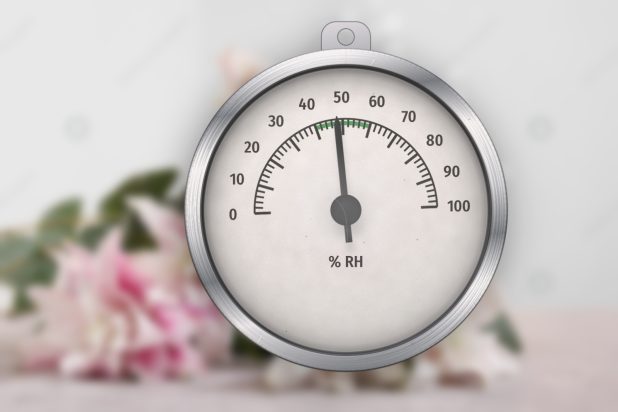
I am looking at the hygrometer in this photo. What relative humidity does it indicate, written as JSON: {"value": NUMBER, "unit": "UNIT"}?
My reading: {"value": 48, "unit": "%"}
